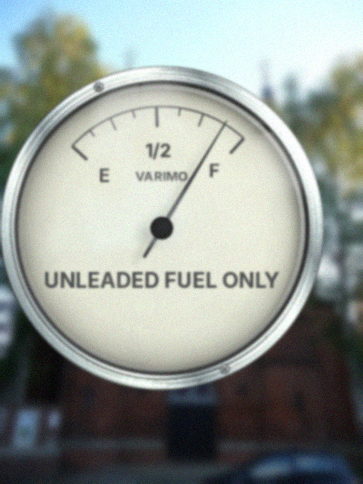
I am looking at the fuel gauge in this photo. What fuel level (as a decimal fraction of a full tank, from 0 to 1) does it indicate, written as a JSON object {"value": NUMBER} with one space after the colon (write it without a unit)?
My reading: {"value": 0.875}
